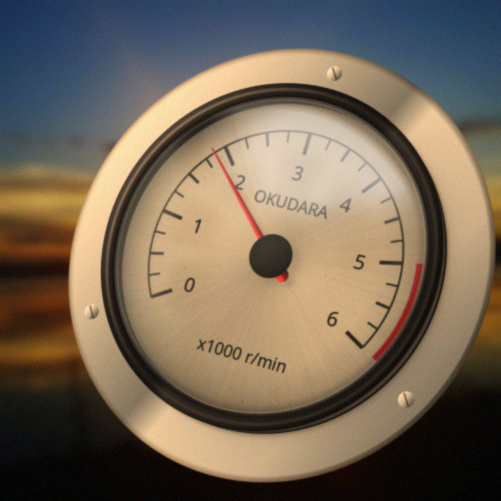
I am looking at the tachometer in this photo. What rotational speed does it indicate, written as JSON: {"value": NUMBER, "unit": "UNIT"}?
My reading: {"value": 1875, "unit": "rpm"}
